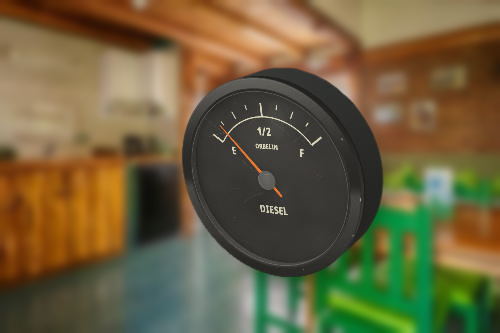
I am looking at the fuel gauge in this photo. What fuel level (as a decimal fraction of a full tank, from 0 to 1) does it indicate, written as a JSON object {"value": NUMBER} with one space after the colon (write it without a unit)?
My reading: {"value": 0.125}
